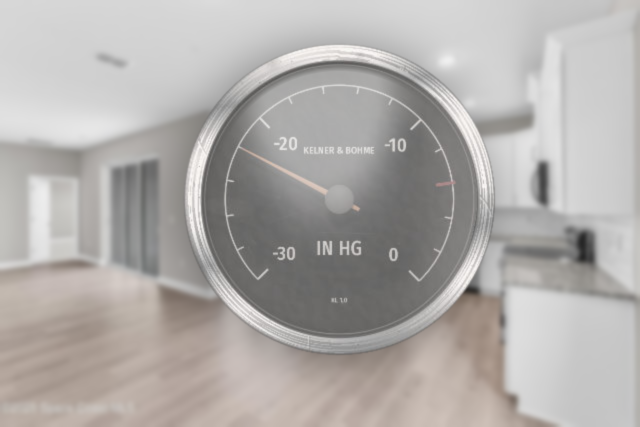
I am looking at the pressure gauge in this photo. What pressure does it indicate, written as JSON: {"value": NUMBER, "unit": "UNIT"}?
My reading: {"value": -22, "unit": "inHg"}
